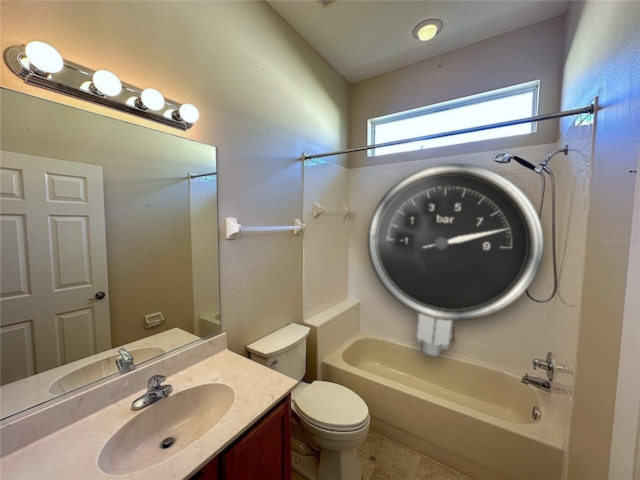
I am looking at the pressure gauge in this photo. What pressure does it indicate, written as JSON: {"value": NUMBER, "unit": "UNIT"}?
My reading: {"value": 8, "unit": "bar"}
